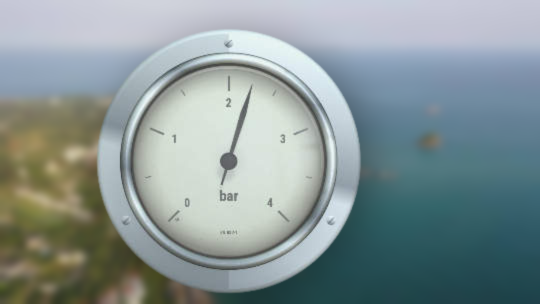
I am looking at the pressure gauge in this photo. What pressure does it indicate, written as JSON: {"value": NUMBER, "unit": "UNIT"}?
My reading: {"value": 2.25, "unit": "bar"}
